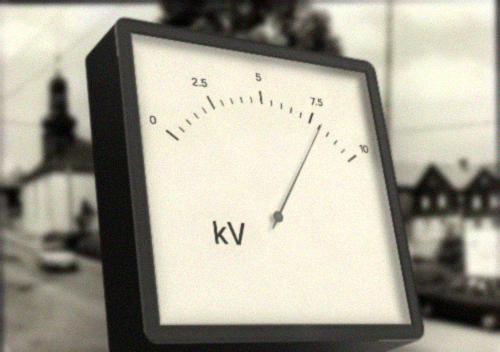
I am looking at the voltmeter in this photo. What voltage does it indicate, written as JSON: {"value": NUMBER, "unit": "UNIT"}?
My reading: {"value": 8, "unit": "kV"}
